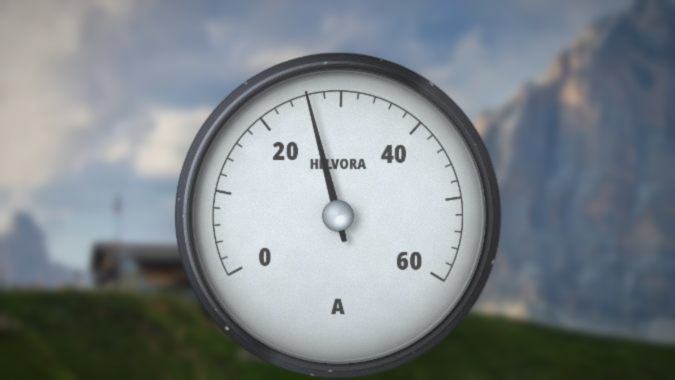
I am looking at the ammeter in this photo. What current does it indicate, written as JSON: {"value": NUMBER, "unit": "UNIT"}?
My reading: {"value": 26, "unit": "A"}
